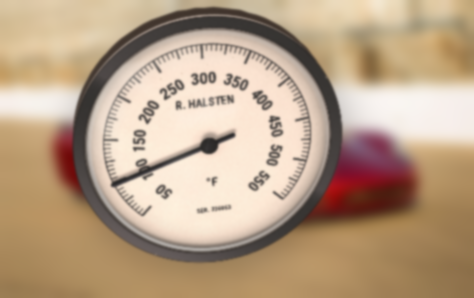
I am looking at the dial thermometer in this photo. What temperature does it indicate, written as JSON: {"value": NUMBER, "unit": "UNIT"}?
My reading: {"value": 100, "unit": "°F"}
